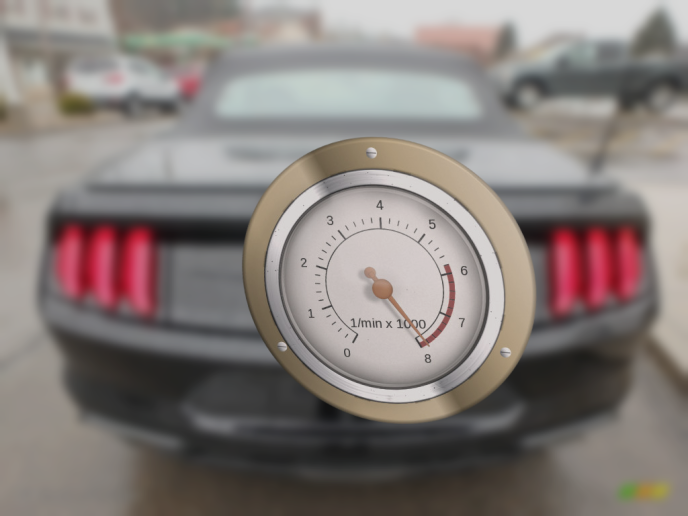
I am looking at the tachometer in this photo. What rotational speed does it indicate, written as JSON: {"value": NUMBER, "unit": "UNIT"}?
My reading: {"value": 7800, "unit": "rpm"}
